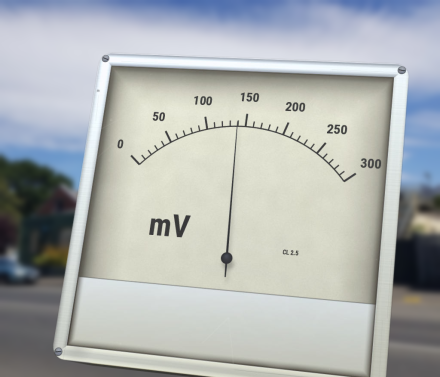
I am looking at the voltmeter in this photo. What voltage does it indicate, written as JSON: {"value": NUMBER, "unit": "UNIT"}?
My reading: {"value": 140, "unit": "mV"}
